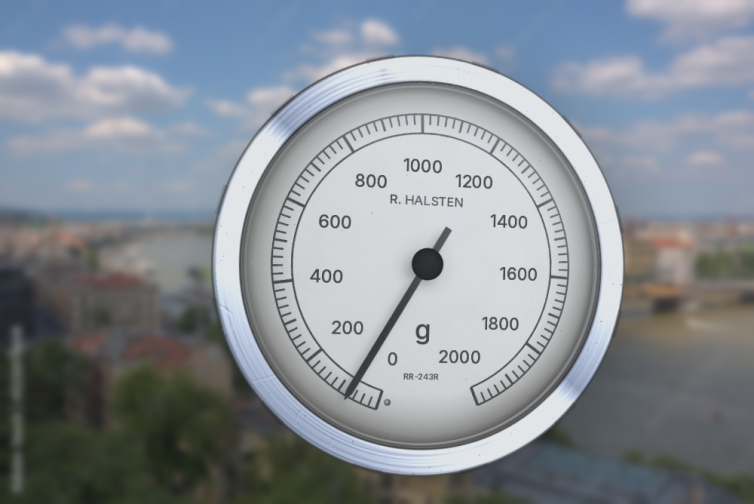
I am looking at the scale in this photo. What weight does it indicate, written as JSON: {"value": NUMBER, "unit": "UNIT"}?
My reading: {"value": 80, "unit": "g"}
